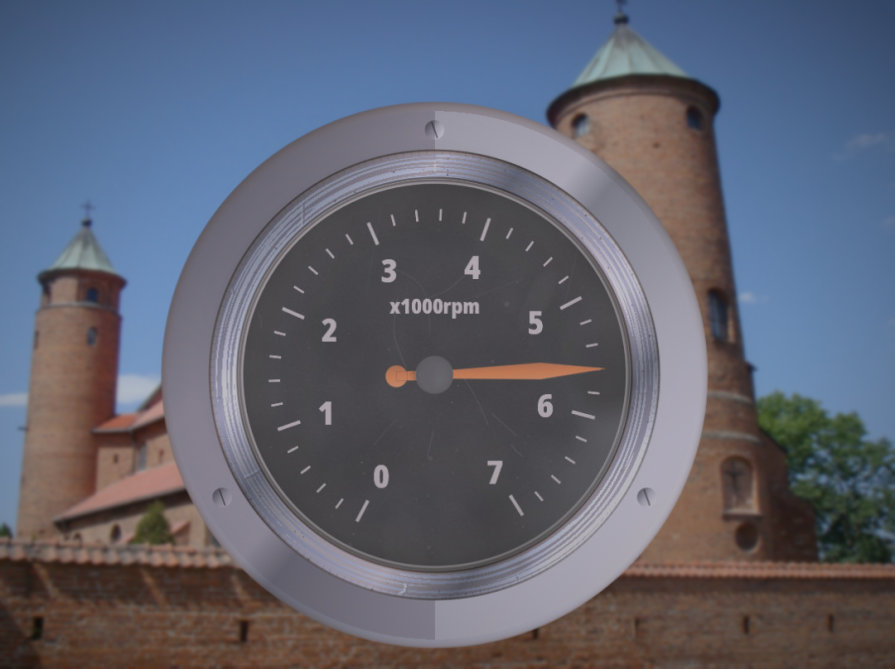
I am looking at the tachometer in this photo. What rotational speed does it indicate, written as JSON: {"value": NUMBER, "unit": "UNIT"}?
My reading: {"value": 5600, "unit": "rpm"}
